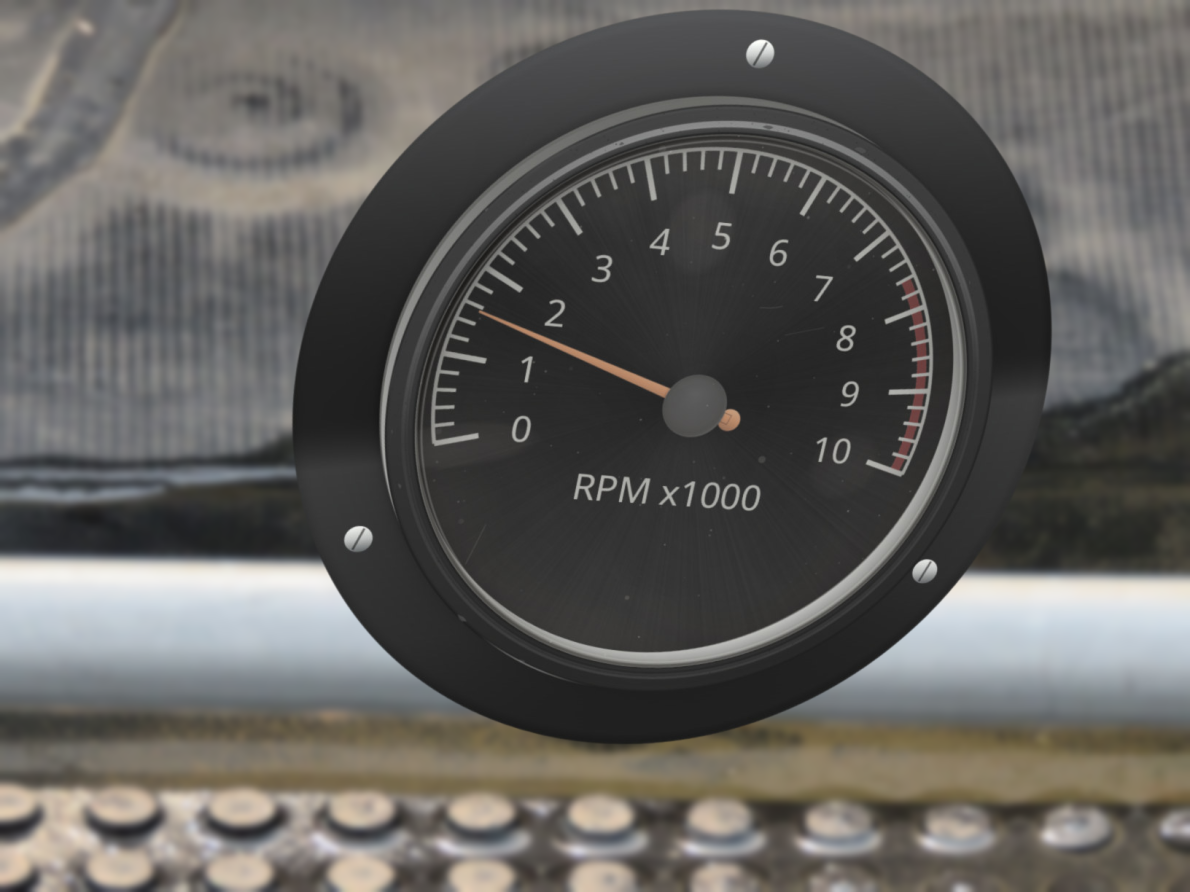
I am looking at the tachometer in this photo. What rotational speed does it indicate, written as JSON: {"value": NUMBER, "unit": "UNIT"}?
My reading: {"value": 1600, "unit": "rpm"}
